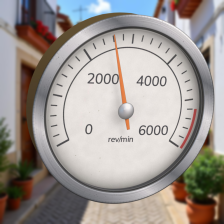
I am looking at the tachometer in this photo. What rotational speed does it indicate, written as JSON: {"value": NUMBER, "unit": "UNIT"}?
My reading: {"value": 2600, "unit": "rpm"}
